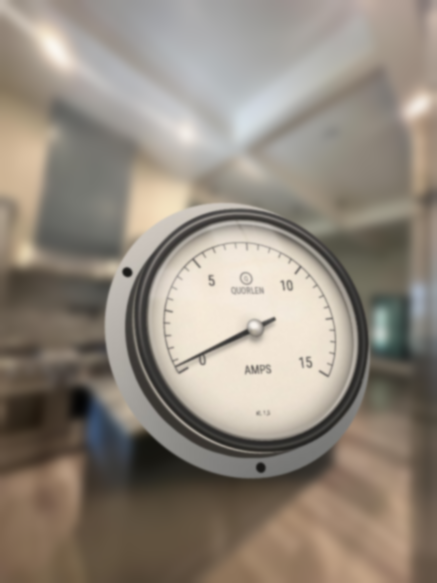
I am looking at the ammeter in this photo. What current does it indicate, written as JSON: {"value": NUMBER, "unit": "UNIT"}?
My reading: {"value": 0.25, "unit": "A"}
